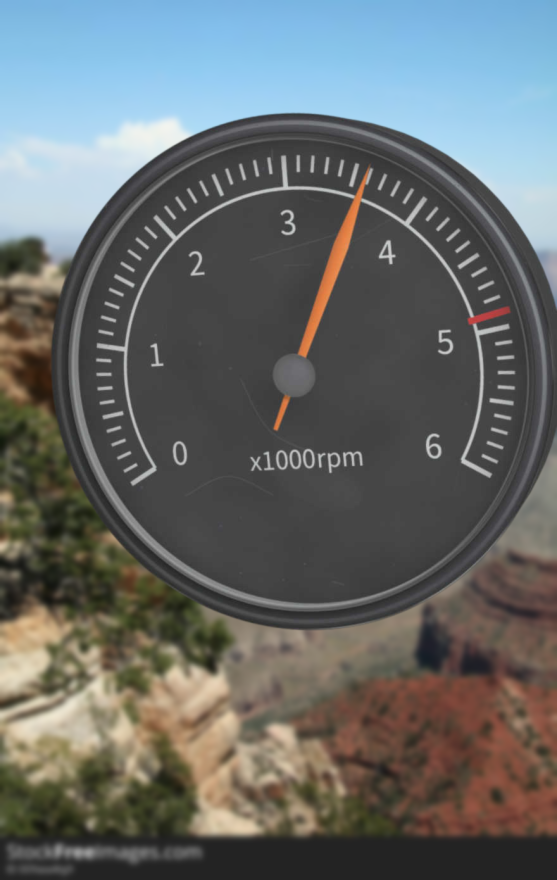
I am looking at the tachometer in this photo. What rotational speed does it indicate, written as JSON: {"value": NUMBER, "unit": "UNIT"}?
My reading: {"value": 3600, "unit": "rpm"}
